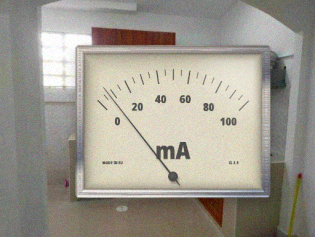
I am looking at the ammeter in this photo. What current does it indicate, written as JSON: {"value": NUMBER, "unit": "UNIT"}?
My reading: {"value": 7.5, "unit": "mA"}
